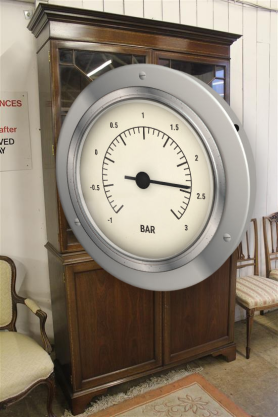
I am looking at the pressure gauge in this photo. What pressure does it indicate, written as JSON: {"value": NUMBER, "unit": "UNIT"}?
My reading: {"value": 2.4, "unit": "bar"}
